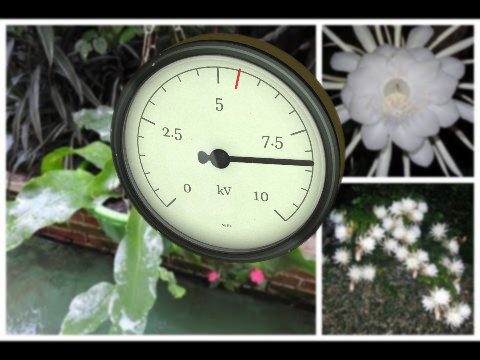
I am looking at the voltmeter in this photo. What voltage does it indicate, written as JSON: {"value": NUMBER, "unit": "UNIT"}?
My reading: {"value": 8.25, "unit": "kV"}
